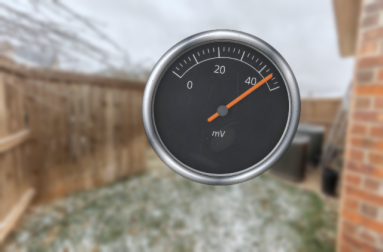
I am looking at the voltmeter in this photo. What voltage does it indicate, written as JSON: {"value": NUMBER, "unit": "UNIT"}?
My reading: {"value": 44, "unit": "mV"}
